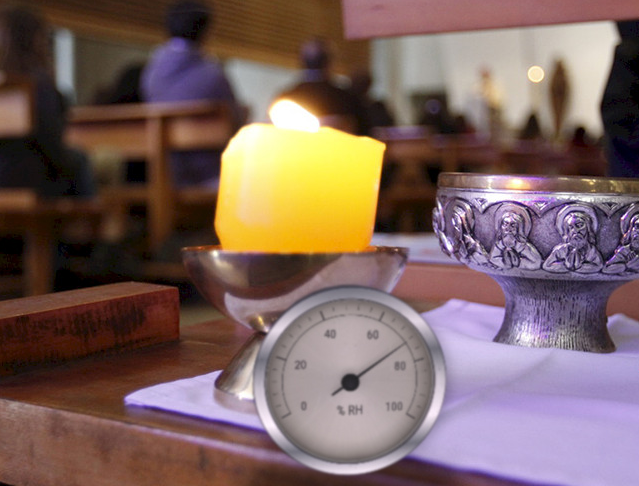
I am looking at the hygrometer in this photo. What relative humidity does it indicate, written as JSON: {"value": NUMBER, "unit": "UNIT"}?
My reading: {"value": 72, "unit": "%"}
